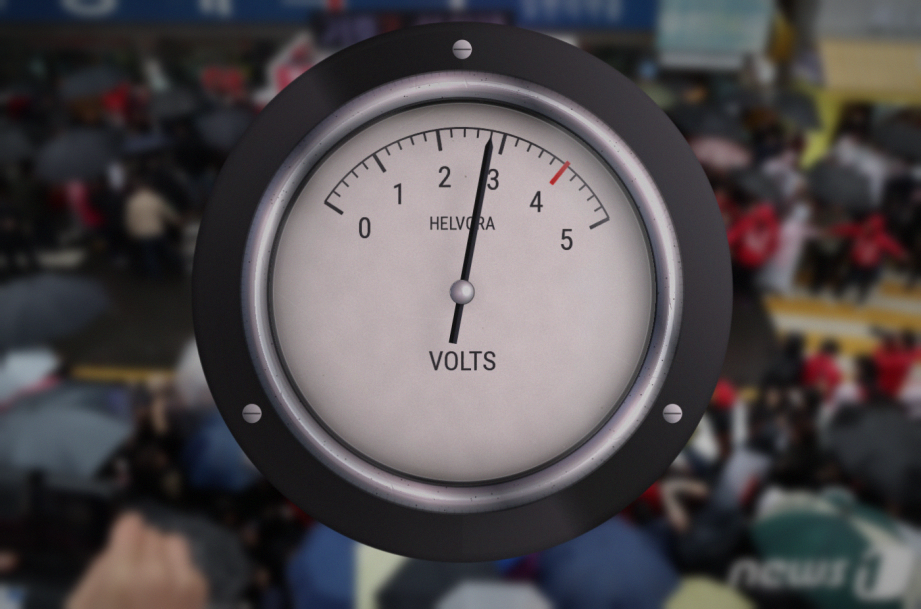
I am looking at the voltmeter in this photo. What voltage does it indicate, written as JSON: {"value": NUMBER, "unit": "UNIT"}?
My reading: {"value": 2.8, "unit": "V"}
